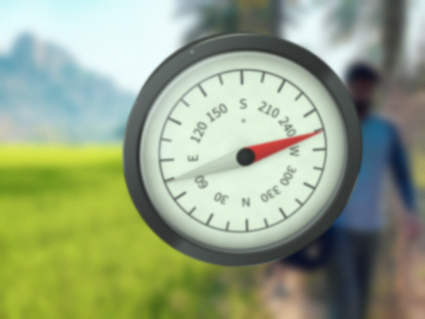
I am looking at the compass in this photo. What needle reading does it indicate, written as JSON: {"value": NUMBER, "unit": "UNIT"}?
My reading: {"value": 255, "unit": "°"}
